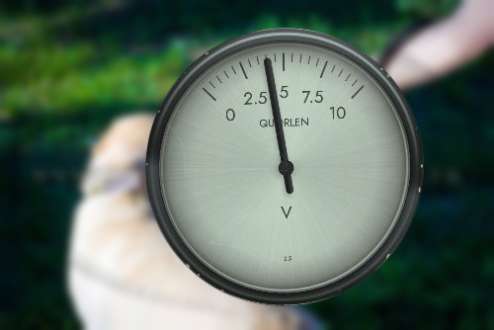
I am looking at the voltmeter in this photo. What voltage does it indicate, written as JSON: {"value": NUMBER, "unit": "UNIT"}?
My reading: {"value": 4, "unit": "V"}
